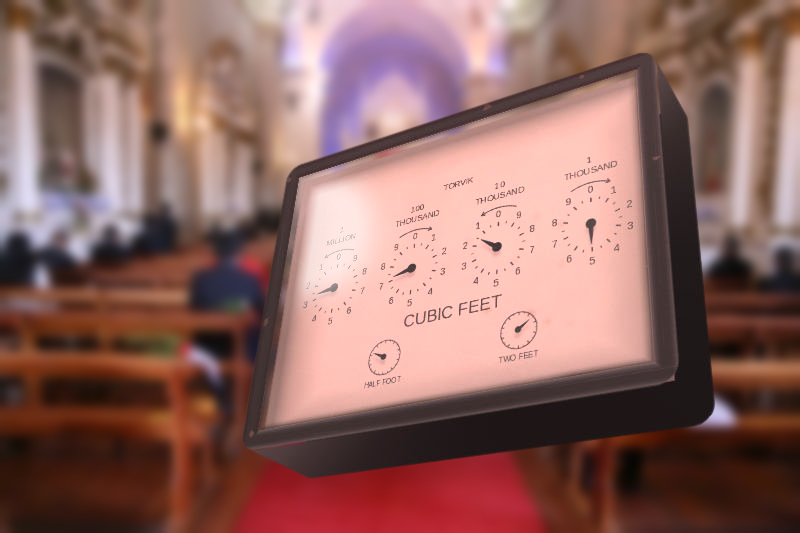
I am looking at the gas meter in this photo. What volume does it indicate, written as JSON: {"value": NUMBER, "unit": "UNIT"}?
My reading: {"value": 271500, "unit": "ft³"}
